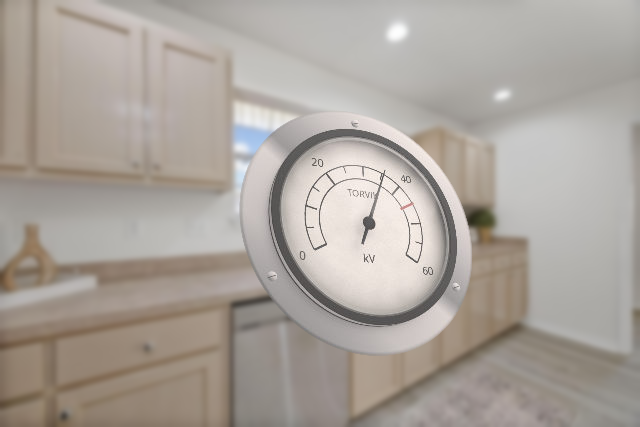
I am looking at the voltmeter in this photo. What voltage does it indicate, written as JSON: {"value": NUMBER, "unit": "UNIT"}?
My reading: {"value": 35, "unit": "kV"}
